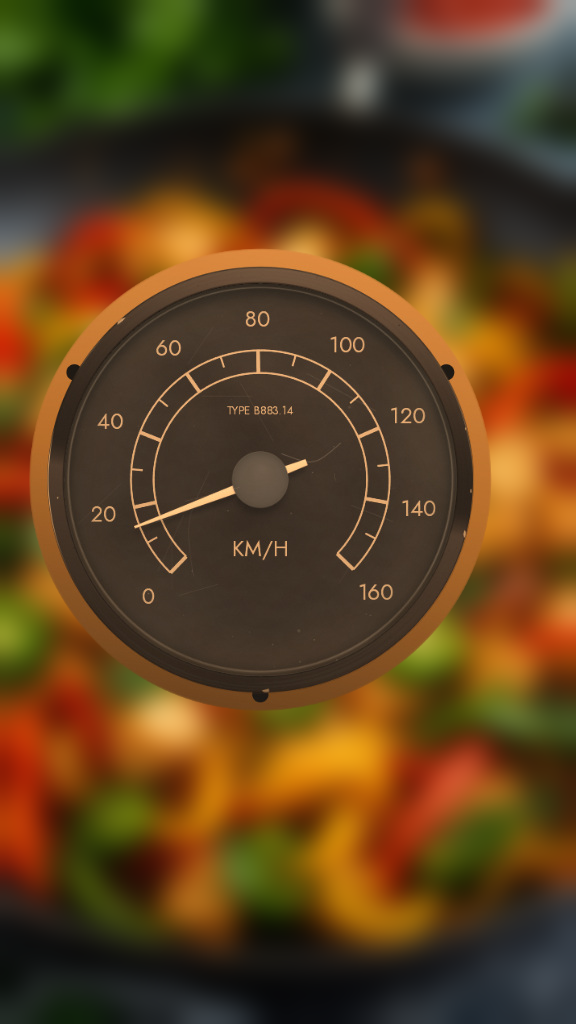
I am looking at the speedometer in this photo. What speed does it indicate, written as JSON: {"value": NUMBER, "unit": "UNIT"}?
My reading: {"value": 15, "unit": "km/h"}
